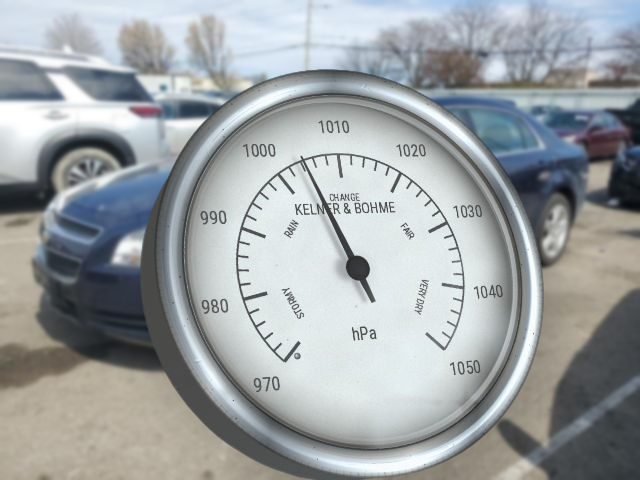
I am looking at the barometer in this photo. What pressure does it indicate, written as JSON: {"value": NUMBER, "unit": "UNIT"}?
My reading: {"value": 1004, "unit": "hPa"}
